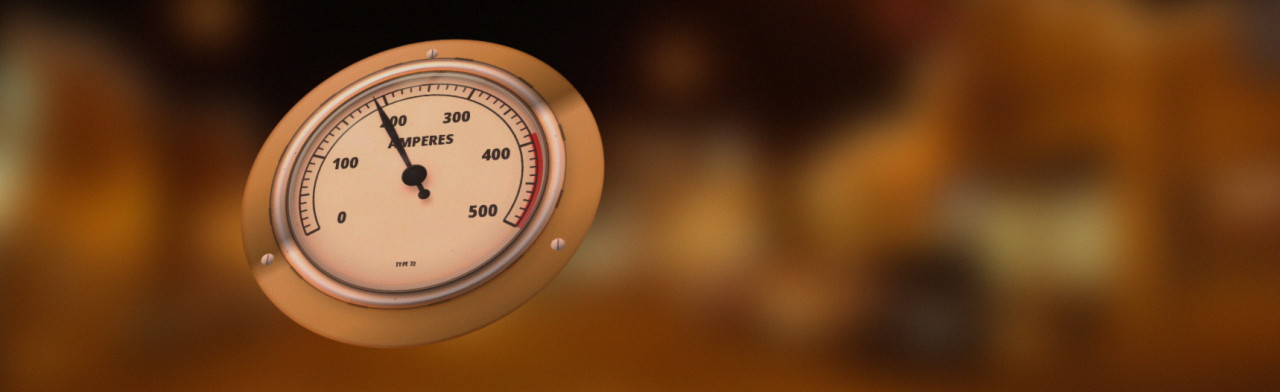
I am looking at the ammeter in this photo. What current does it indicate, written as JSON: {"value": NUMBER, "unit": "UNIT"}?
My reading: {"value": 190, "unit": "A"}
